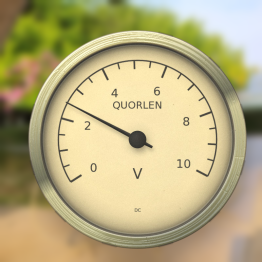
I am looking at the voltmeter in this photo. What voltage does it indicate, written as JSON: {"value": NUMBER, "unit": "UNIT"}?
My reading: {"value": 2.5, "unit": "V"}
